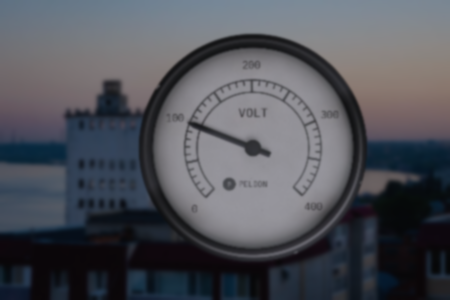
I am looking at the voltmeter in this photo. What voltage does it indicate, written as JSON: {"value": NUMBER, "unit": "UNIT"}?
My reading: {"value": 100, "unit": "V"}
